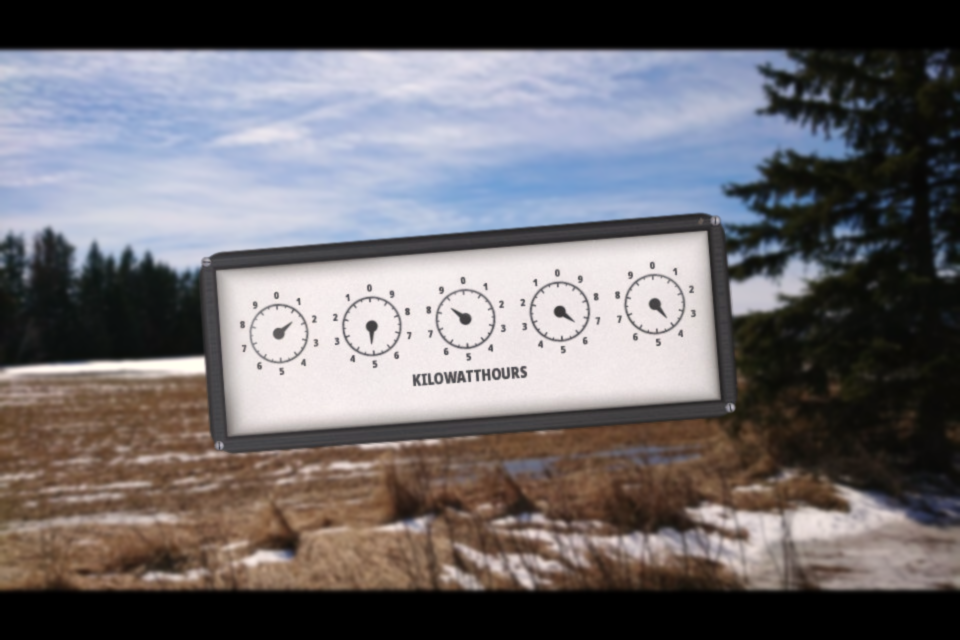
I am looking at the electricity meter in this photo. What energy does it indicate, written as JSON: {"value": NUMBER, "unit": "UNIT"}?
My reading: {"value": 14864, "unit": "kWh"}
